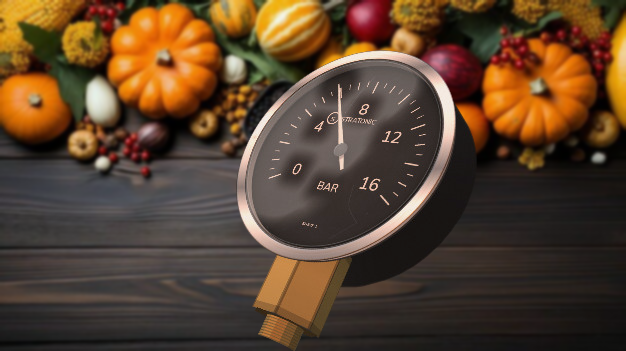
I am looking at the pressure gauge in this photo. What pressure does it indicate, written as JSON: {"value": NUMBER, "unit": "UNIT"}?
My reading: {"value": 6, "unit": "bar"}
